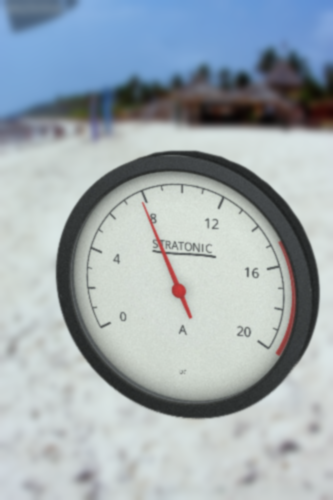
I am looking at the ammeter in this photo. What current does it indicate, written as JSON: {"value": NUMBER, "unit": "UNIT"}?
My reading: {"value": 8, "unit": "A"}
